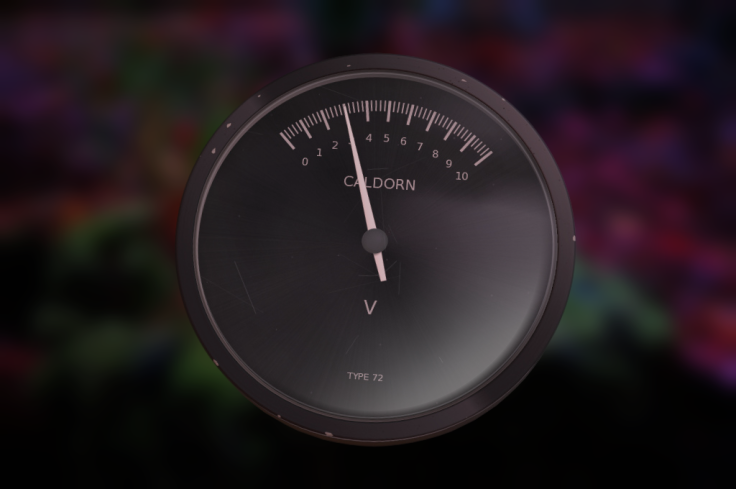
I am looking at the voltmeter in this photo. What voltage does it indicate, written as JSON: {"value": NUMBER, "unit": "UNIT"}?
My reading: {"value": 3, "unit": "V"}
